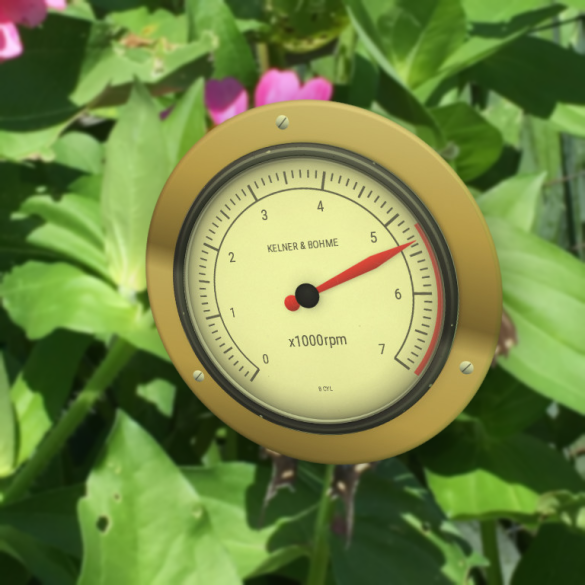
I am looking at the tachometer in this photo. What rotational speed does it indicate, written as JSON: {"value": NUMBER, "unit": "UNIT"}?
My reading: {"value": 5350, "unit": "rpm"}
